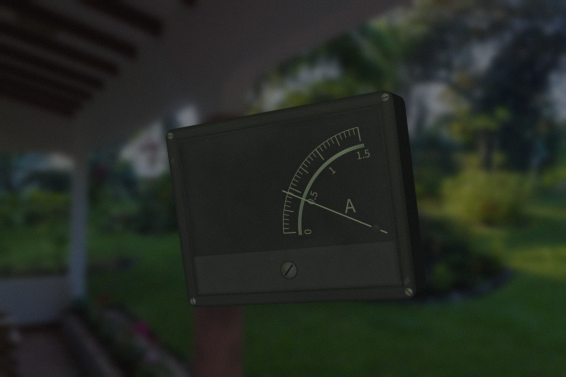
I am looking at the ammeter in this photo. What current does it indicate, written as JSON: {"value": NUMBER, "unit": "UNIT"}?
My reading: {"value": 0.45, "unit": "A"}
